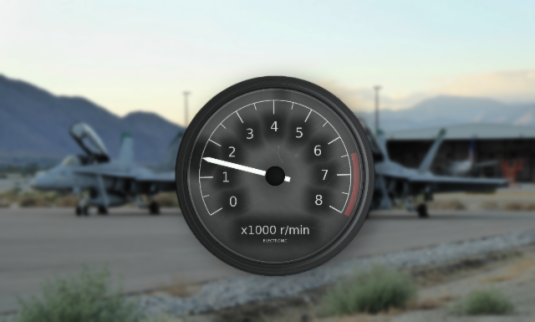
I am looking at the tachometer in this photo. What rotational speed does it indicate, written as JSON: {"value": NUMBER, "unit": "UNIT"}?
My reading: {"value": 1500, "unit": "rpm"}
